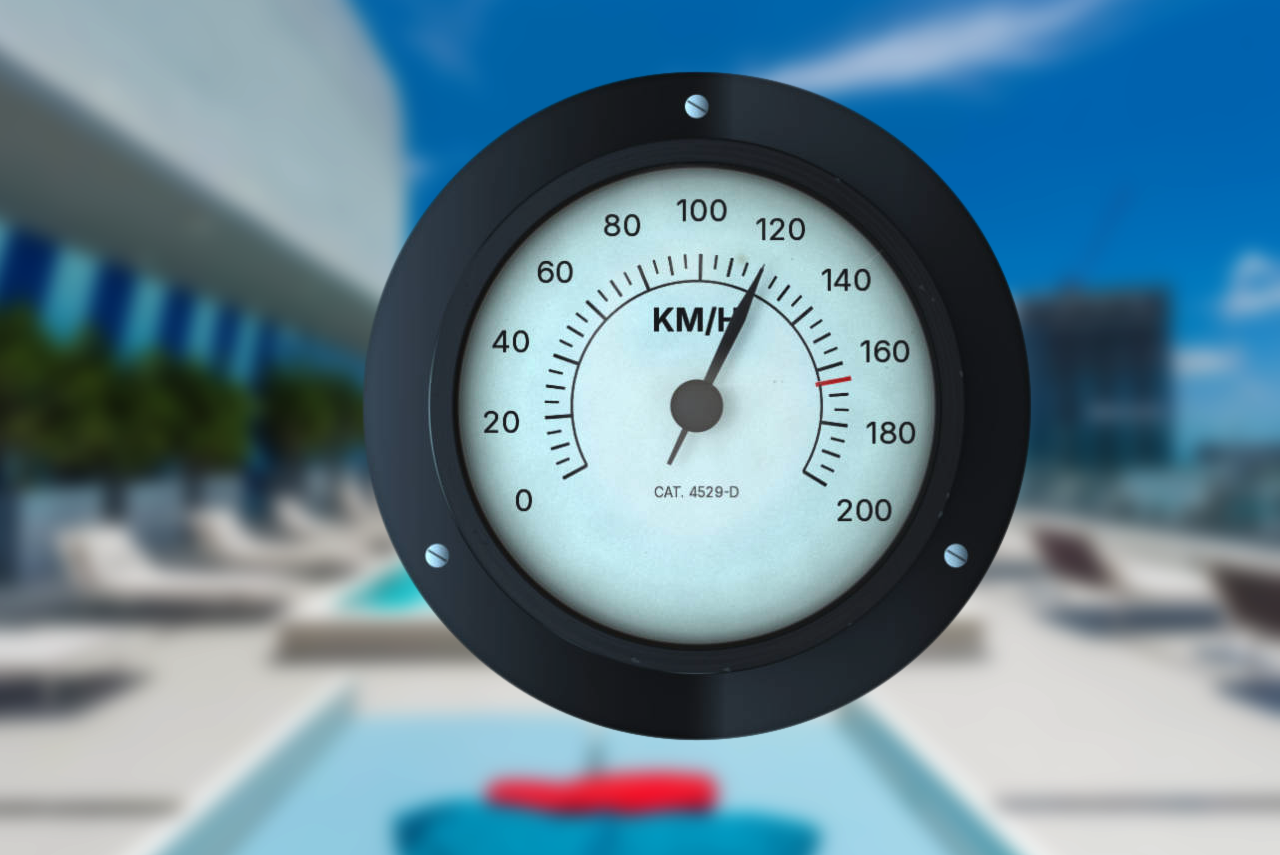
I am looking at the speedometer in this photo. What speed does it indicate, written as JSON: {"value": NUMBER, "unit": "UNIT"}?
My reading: {"value": 120, "unit": "km/h"}
